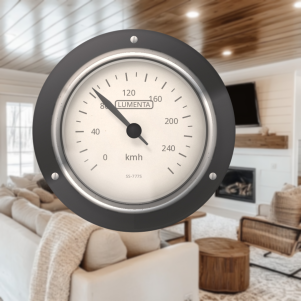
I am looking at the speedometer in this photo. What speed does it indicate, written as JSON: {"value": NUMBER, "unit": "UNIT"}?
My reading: {"value": 85, "unit": "km/h"}
